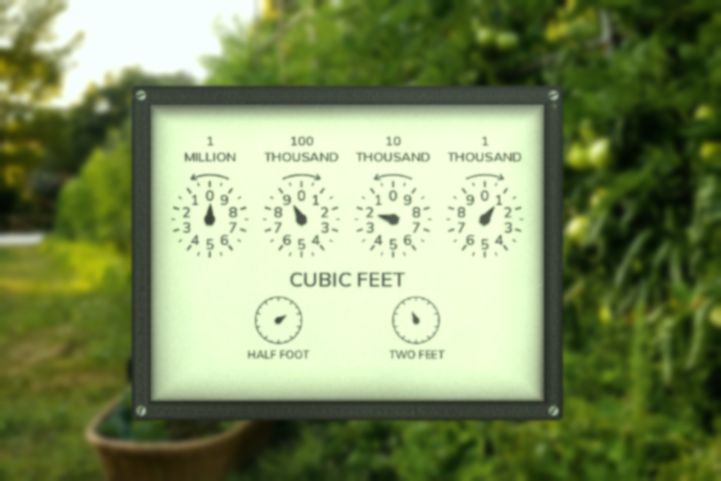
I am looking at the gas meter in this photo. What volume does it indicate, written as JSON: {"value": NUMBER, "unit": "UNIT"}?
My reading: {"value": 992100, "unit": "ft³"}
